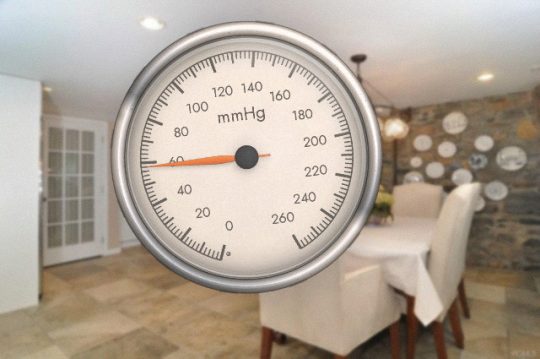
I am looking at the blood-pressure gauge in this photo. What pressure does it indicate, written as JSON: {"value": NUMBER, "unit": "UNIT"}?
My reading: {"value": 58, "unit": "mmHg"}
